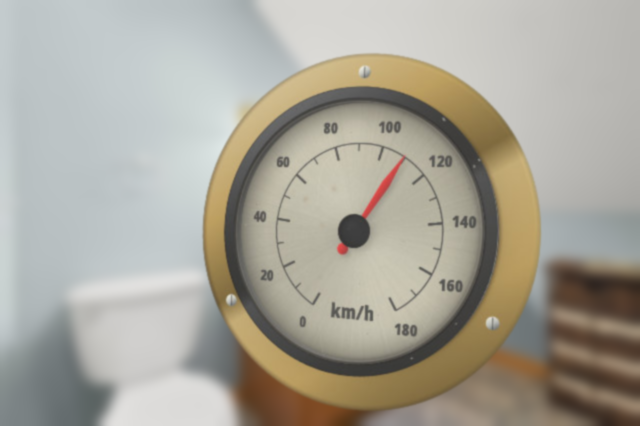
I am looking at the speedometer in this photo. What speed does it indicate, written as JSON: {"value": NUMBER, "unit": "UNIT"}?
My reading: {"value": 110, "unit": "km/h"}
